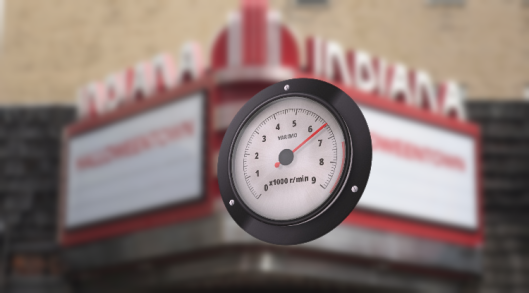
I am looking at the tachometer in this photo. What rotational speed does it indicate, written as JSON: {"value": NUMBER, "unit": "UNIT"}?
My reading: {"value": 6500, "unit": "rpm"}
